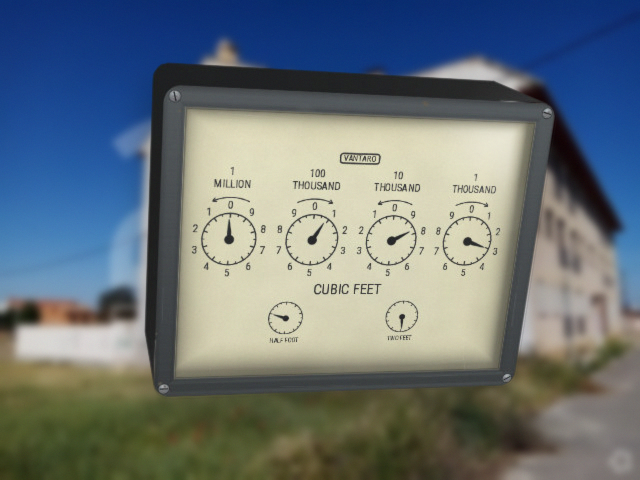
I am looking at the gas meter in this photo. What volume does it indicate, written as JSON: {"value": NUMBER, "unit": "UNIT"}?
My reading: {"value": 8300, "unit": "ft³"}
